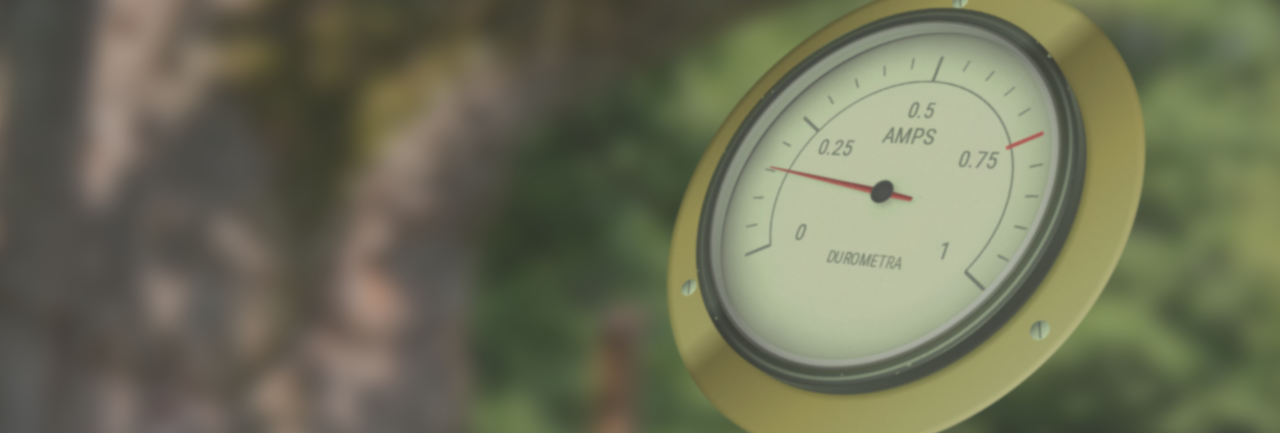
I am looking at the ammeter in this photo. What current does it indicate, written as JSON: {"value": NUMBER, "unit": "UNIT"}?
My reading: {"value": 0.15, "unit": "A"}
